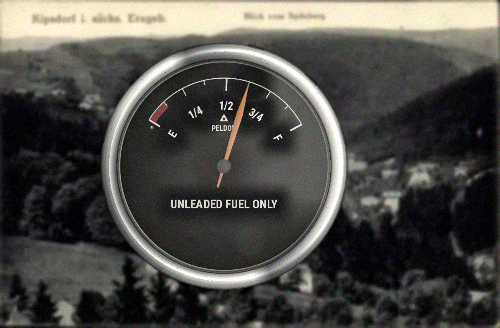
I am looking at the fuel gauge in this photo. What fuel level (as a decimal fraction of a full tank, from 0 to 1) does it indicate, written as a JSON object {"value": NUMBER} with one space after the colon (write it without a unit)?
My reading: {"value": 0.625}
